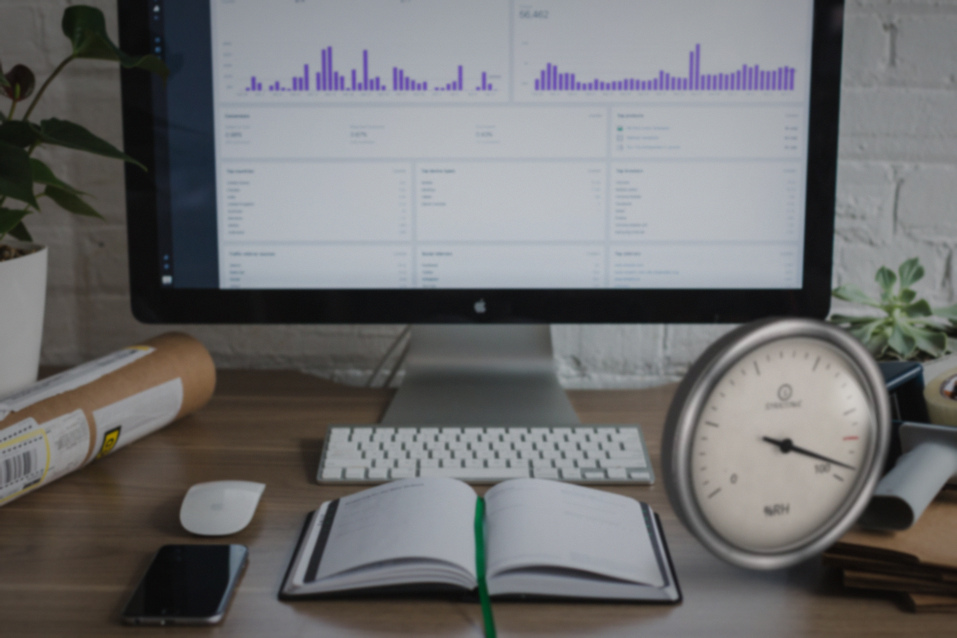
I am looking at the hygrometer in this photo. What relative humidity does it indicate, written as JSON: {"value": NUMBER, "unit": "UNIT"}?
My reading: {"value": 96, "unit": "%"}
